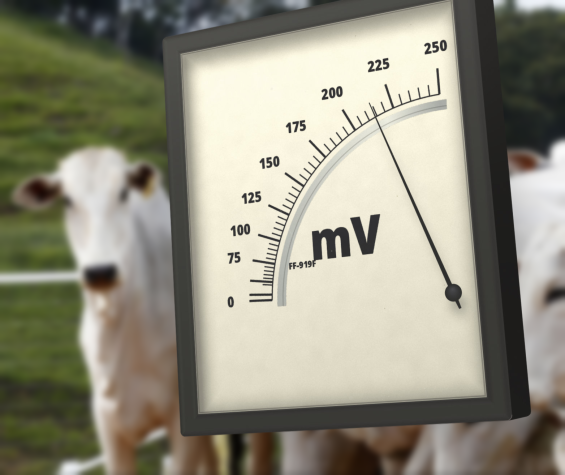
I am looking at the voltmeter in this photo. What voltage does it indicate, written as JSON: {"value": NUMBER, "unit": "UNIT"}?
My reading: {"value": 215, "unit": "mV"}
